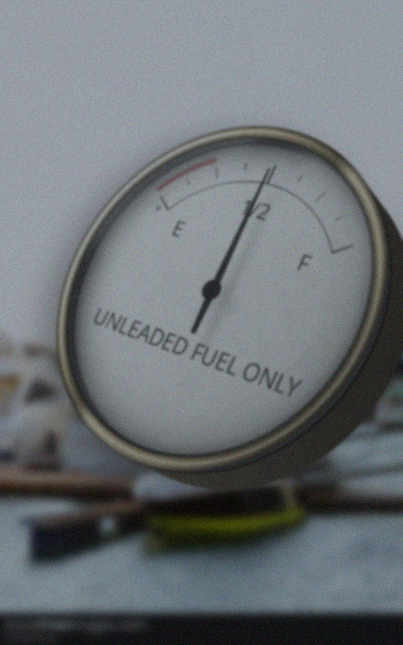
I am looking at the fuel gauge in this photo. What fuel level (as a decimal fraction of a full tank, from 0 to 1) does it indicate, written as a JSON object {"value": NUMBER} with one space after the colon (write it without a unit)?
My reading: {"value": 0.5}
